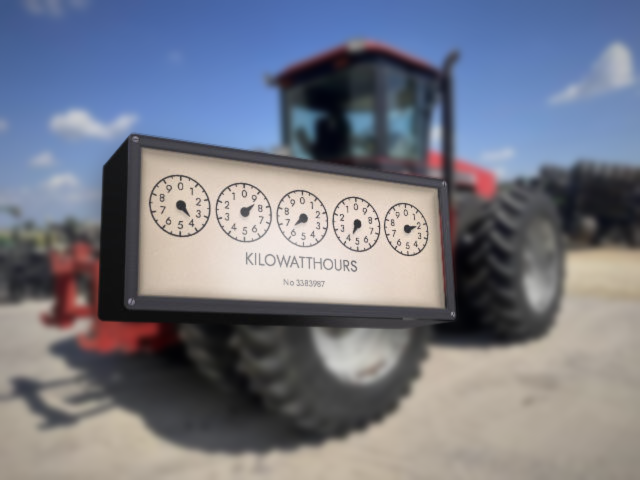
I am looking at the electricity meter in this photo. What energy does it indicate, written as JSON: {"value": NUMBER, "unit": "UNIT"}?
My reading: {"value": 38642, "unit": "kWh"}
